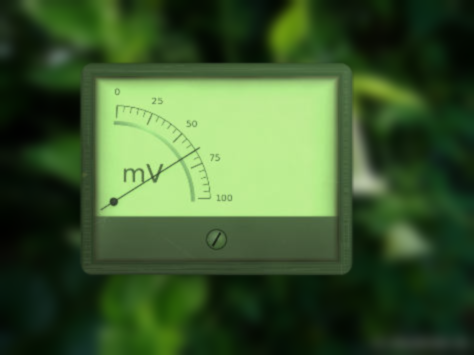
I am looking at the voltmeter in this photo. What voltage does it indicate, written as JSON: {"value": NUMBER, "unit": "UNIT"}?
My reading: {"value": 65, "unit": "mV"}
